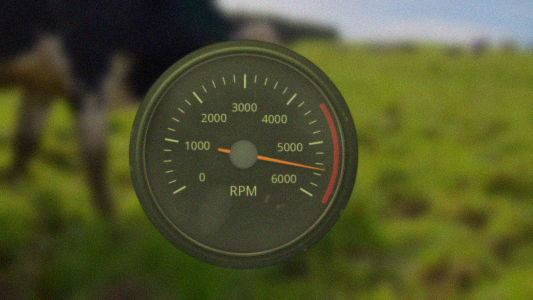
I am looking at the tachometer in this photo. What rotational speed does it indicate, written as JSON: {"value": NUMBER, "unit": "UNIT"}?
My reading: {"value": 5500, "unit": "rpm"}
